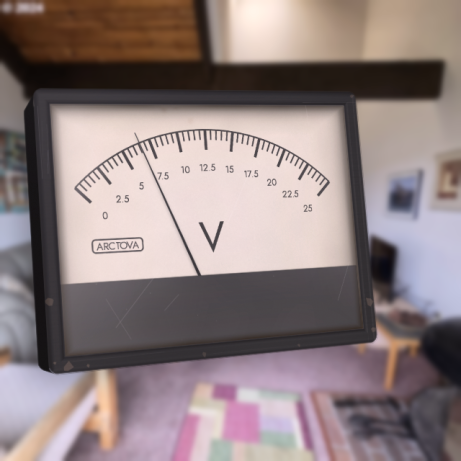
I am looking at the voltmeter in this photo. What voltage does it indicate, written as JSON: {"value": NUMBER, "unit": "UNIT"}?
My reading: {"value": 6.5, "unit": "V"}
